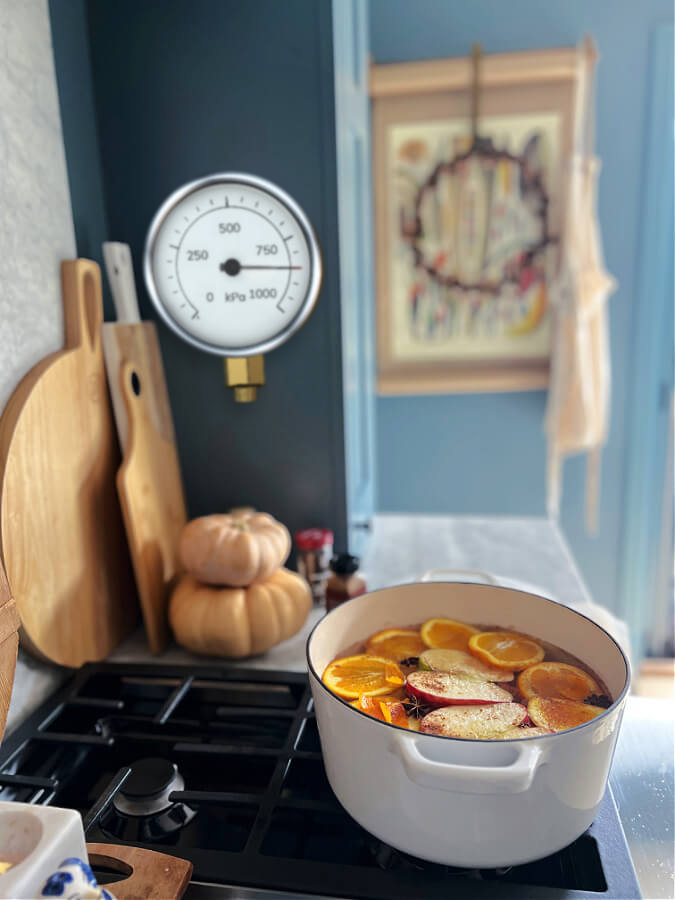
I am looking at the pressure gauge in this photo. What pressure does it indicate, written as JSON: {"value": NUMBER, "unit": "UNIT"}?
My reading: {"value": 850, "unit": "kPa"}
